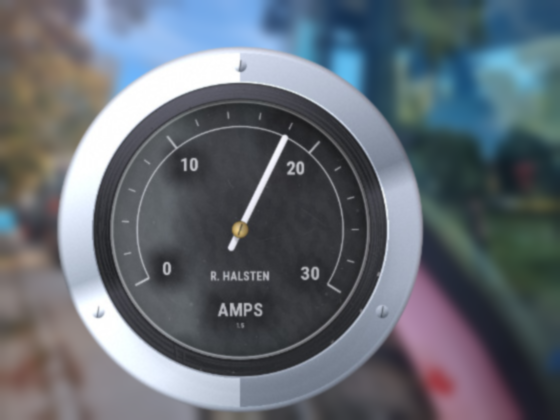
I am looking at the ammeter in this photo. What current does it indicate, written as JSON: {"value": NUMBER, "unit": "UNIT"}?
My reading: {"value": 18, "unit": "A"}
